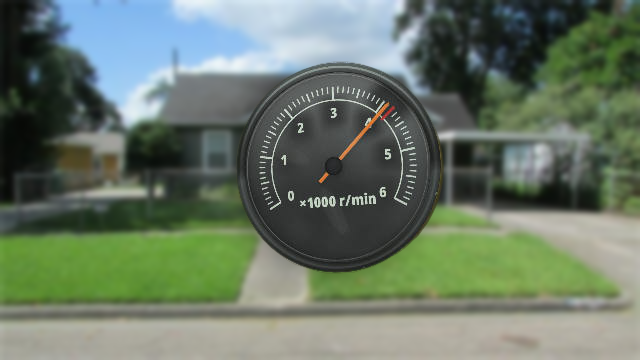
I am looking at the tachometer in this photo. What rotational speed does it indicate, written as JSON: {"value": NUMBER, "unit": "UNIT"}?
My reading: {"value": 4100, "unit": "rpm"}
